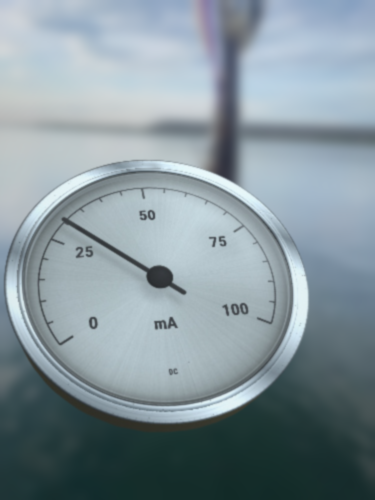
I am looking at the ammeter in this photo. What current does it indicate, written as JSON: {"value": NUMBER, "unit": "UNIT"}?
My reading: {"value": 30, "unit": "mA"}
